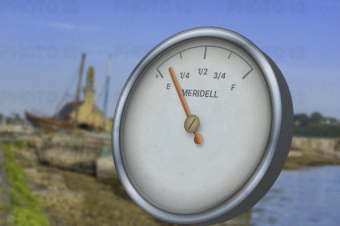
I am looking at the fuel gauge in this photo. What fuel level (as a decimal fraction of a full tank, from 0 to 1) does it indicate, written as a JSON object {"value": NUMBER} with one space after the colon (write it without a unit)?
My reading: {"value": 0.125}
